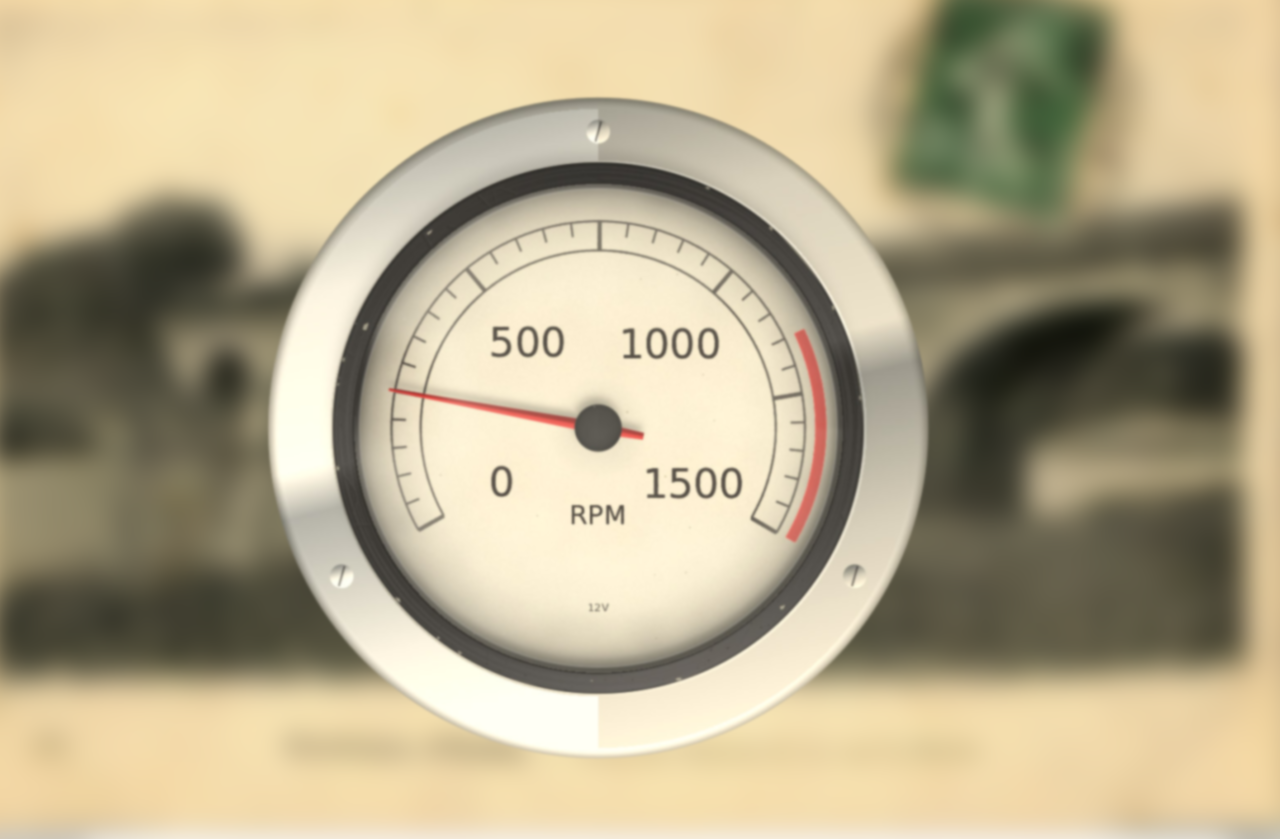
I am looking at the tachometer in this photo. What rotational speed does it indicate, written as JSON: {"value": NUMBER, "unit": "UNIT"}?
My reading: {"value": 250, "unit": "rpm"}
